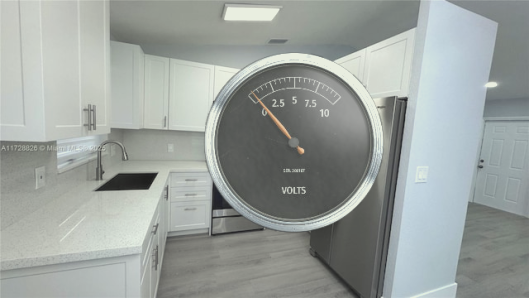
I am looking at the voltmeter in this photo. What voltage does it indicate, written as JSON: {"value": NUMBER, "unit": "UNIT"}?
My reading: {"value": 0.5, "unit": "V"}
